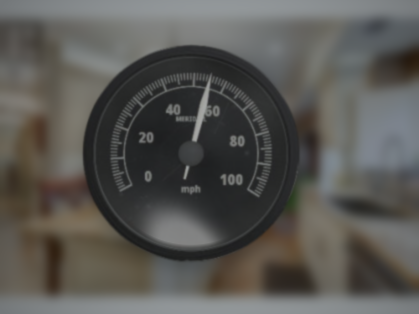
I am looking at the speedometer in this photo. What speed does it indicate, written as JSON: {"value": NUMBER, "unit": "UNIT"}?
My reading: {"value": 55, "unit": "mph"}
